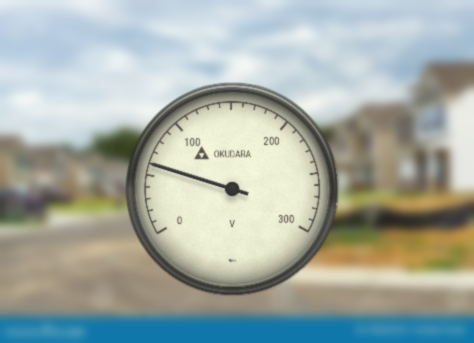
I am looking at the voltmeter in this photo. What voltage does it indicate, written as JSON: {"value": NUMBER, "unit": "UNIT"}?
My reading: {"value": 60, "unit": "V"}
